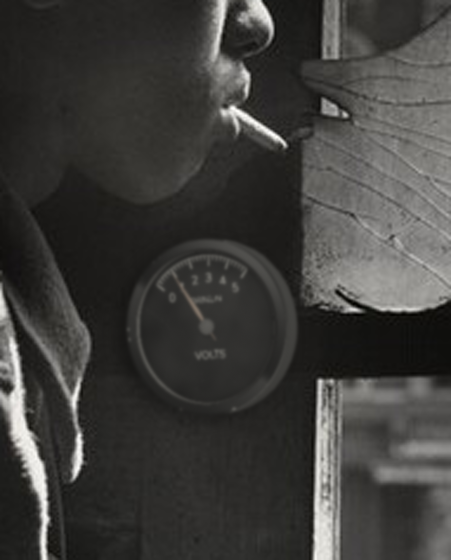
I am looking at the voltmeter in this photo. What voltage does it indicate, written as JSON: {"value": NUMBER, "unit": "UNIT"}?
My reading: {"value": 1, "unit": "V"}
